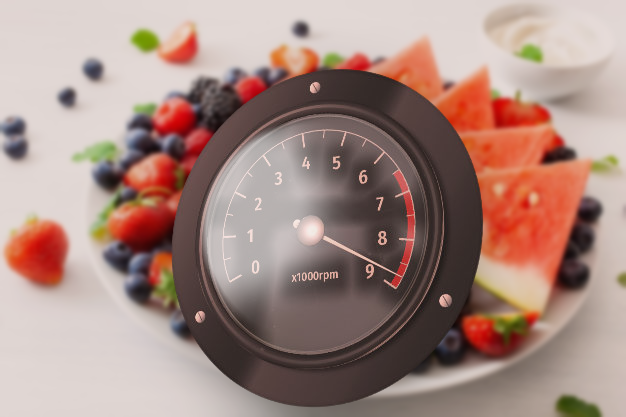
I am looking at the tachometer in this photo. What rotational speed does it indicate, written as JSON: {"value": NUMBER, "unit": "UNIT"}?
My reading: {"value": 8750, "unit": "rpm"}
